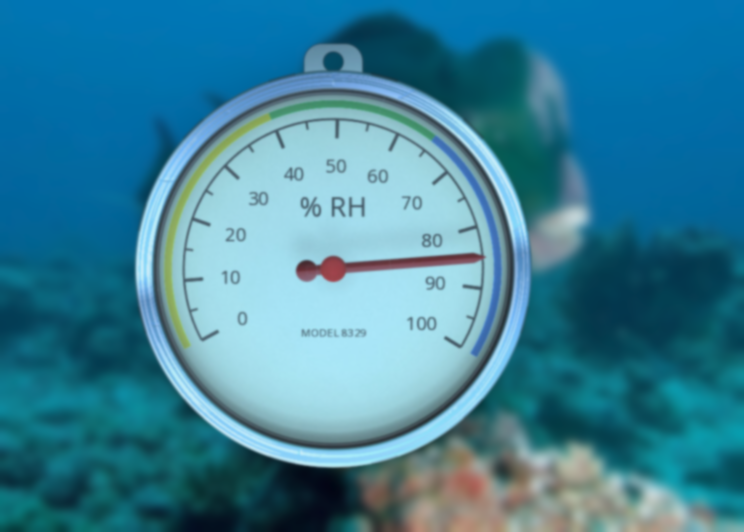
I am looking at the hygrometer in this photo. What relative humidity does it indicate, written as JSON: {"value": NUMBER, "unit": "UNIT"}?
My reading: {"value": 85, "unit": "%"}
